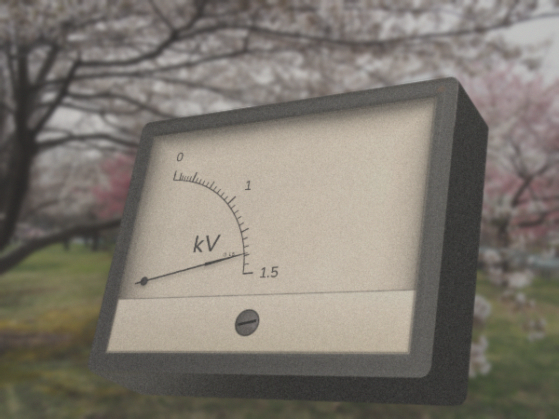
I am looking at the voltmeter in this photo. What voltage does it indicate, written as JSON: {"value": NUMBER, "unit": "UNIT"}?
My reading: {"value": 1.4, "unit": "kV"}
